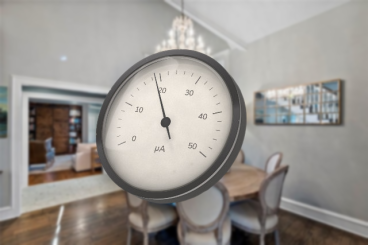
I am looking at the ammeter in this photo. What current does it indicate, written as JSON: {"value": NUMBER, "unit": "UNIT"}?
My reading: {"value": 19, "unit": "µA"}
